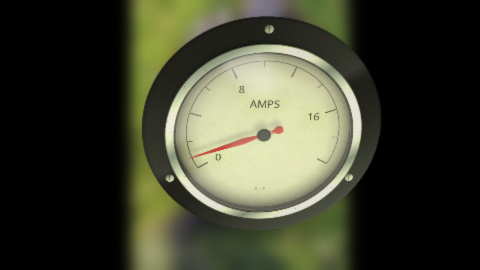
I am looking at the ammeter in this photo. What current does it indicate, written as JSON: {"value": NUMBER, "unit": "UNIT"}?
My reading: {"value": 1, "unit": "A"}
